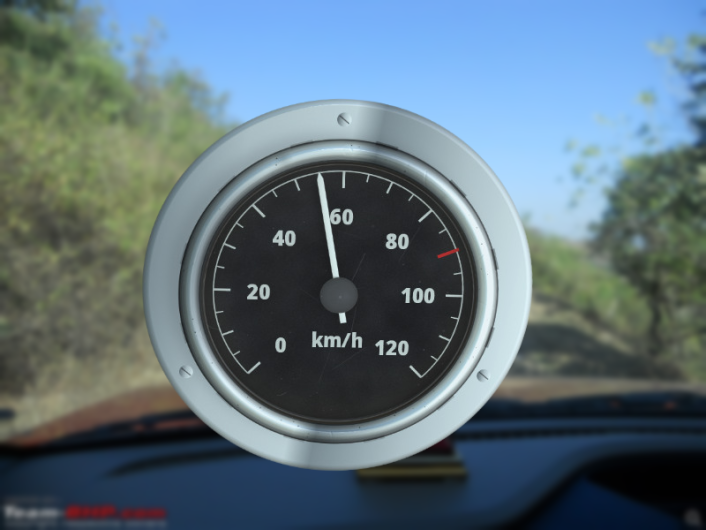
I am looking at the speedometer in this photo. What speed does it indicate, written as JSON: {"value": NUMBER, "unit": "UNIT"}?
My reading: {"value": 55, "unit": "km/h"}
